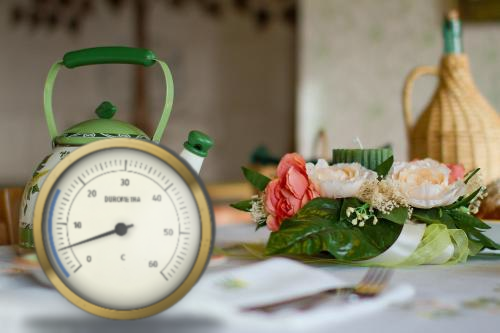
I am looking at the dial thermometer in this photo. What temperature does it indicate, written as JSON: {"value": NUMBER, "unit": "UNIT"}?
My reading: {"value": 5, "unit": "°C"}
